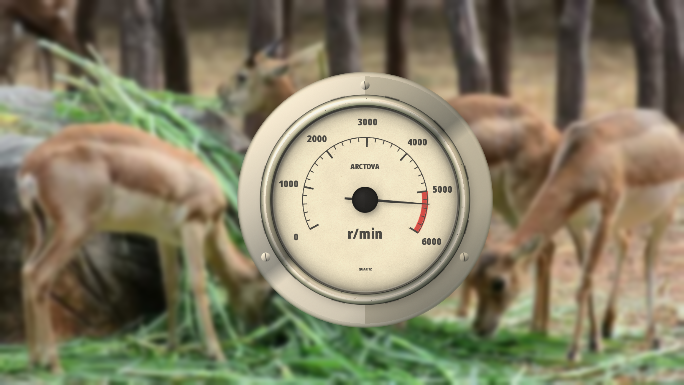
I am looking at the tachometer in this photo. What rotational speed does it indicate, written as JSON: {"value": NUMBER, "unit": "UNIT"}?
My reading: {"value": 5300, "unit": "rpm"}
